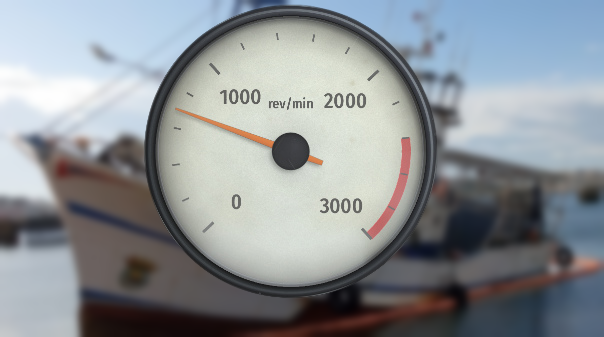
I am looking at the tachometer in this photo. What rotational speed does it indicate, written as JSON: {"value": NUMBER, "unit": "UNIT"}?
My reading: {"value": 700, "unit": "rpm"}
